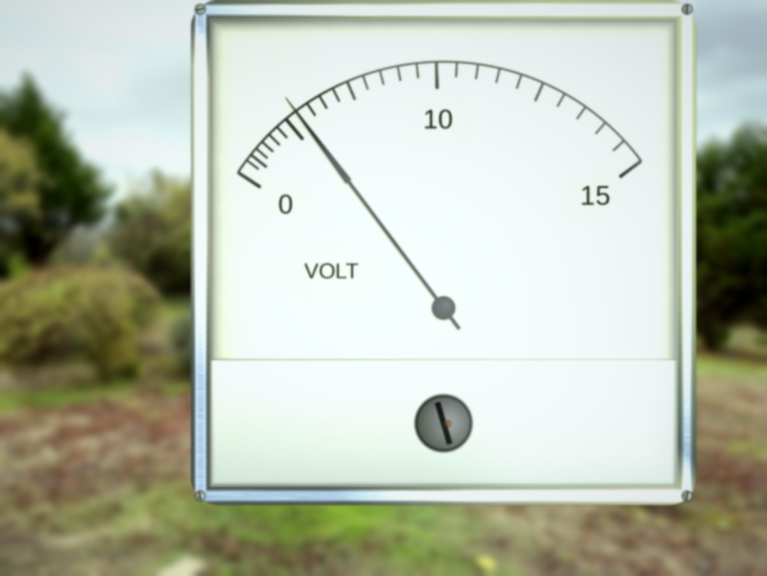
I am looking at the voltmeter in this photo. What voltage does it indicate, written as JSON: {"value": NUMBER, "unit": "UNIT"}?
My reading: {"value": 5.5, "unit": "V"}
